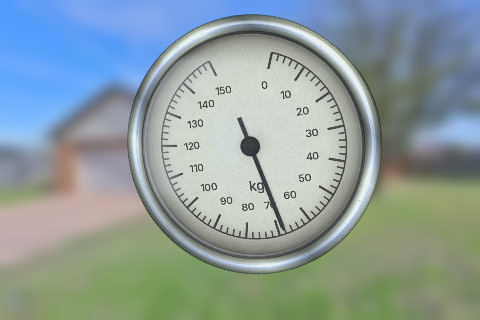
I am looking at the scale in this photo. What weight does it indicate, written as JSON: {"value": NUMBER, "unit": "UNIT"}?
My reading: {"value": 68, "unit": "kg"}
